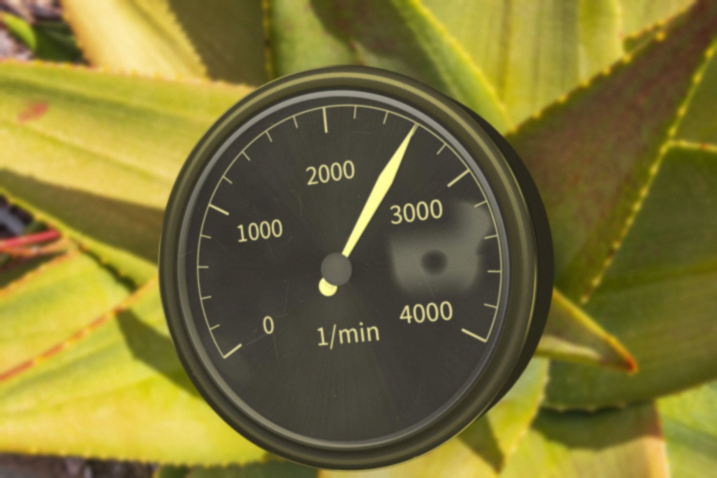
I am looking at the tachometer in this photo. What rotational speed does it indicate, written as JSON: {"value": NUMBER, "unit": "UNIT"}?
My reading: {"value": 2600, "unit": "rpm"}
